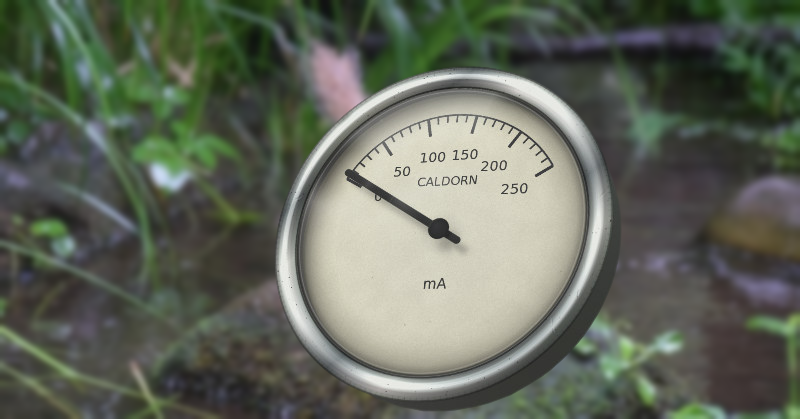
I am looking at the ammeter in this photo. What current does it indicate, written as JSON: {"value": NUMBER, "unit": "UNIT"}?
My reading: {"value": 5, "unit": "mA"}
